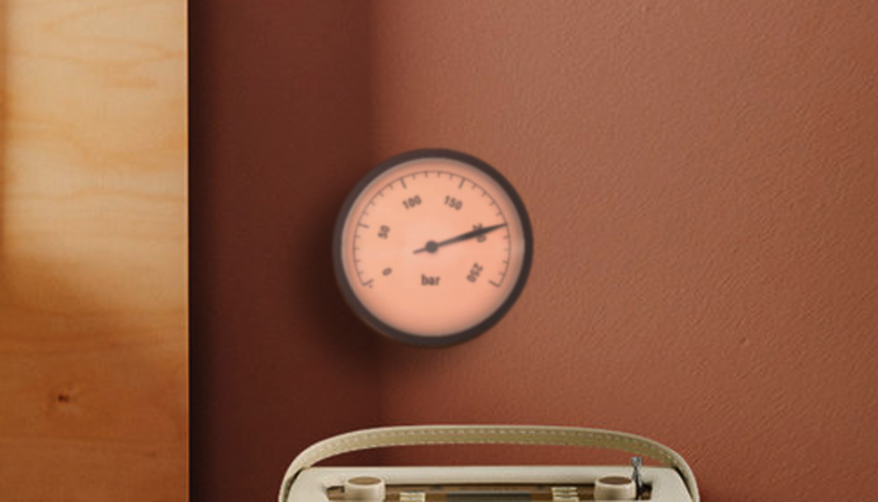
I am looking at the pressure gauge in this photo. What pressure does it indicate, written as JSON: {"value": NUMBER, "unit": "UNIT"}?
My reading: {"value": 200, "unit": "bar"}
